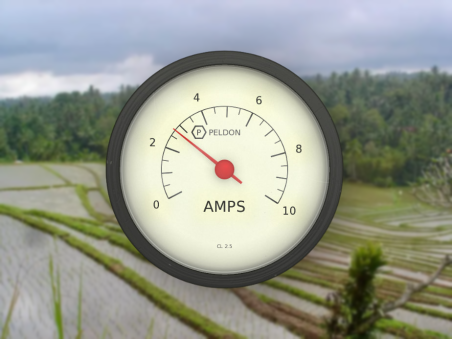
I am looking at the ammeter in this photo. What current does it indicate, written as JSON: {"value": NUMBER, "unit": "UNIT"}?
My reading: {"value": 2.75, "unit": "A"}
